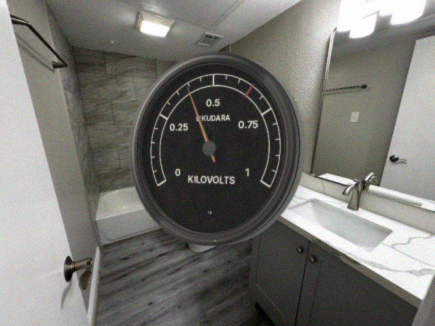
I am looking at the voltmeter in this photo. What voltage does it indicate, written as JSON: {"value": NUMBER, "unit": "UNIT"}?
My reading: {"value": 0.4, "unit": "kV"}
